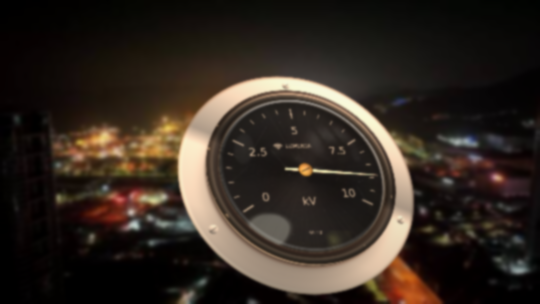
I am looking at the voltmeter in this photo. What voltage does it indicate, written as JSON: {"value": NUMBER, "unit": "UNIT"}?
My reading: {"value": 9, "unit": "kV"}
